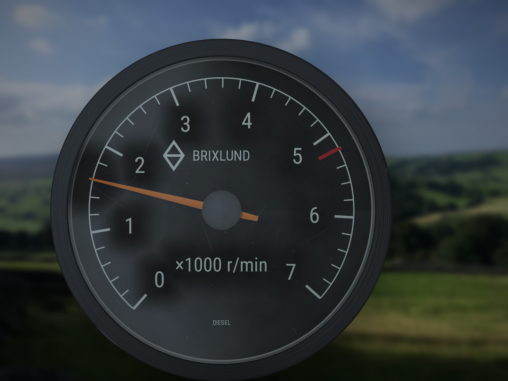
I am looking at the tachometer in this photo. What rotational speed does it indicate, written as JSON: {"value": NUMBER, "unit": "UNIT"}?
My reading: {"value": 1600, "unit": "rpm"}
